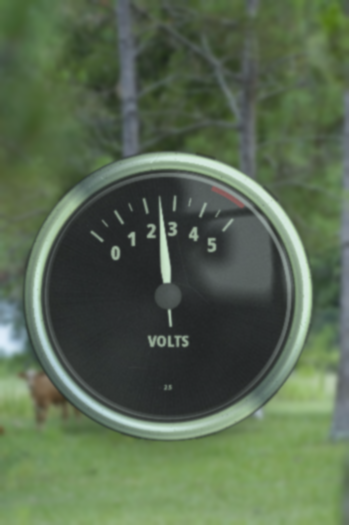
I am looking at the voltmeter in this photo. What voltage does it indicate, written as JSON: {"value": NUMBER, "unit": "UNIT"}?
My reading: {"value": 2.5, "unit": "V"}
